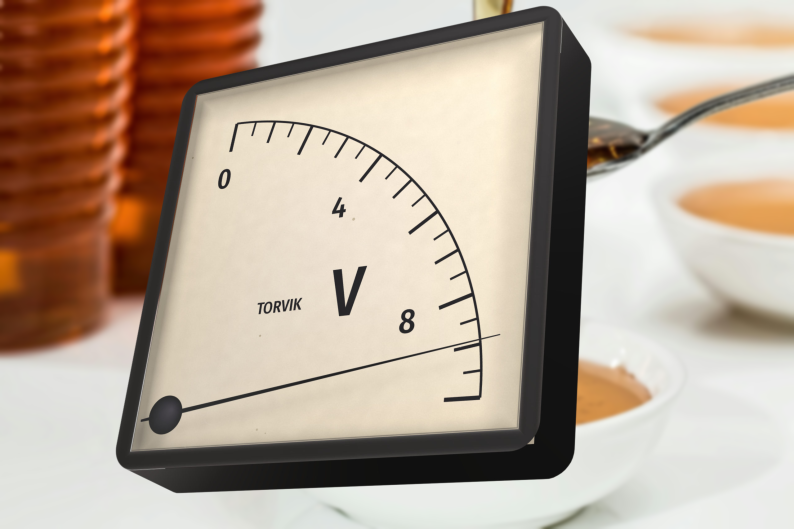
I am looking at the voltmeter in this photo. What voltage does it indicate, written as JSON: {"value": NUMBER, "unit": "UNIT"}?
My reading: {"value": 9, "unit": "V"}
